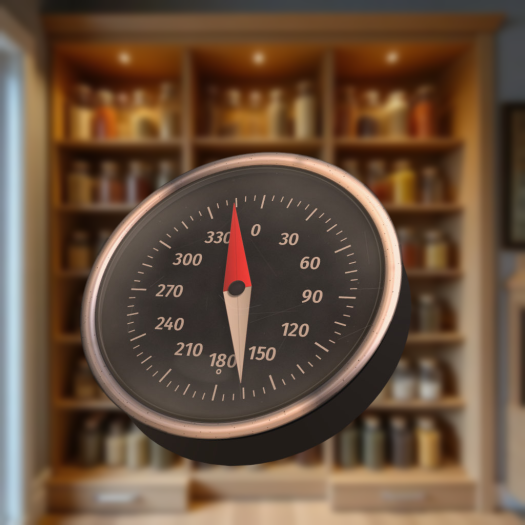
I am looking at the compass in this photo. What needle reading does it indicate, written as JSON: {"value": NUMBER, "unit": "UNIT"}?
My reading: {"value": 345, "unit": "°"}
